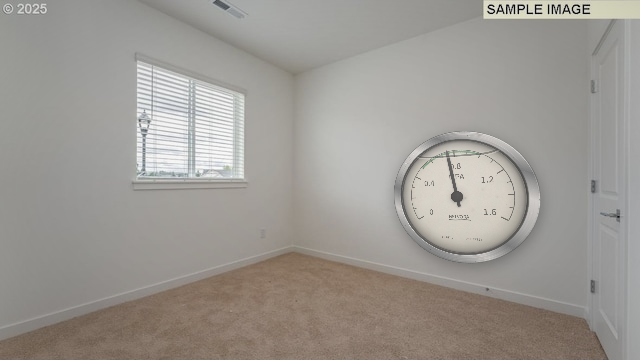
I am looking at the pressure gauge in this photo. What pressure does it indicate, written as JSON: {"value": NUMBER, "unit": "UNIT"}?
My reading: {"value": 0.75, "unit": "MPa"}
